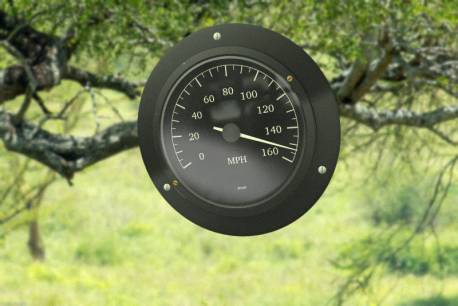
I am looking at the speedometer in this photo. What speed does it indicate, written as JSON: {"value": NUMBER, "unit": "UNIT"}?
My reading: {"value": 152.5, "unit": "mph"}
